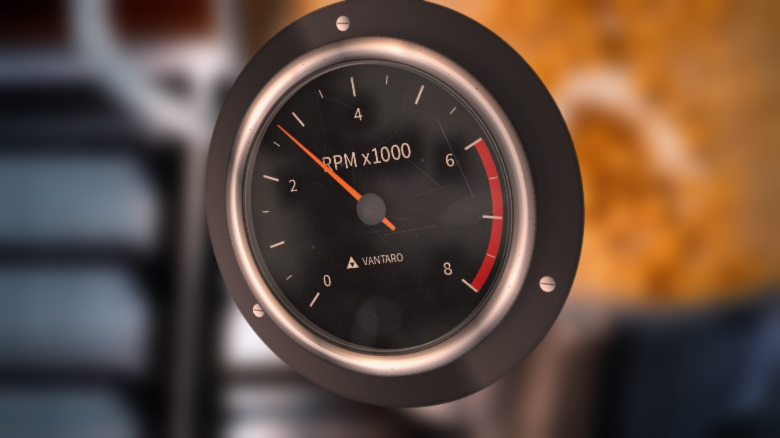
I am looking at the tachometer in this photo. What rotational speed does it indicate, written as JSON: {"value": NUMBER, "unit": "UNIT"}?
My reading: {"value": 2750, "unit": "rpm"}
